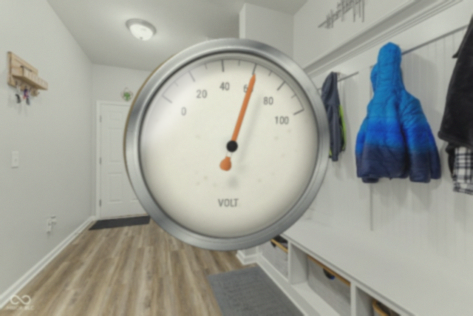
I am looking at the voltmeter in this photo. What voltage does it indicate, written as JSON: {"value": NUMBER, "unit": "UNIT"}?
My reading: {"value": 60, "unit": "V"}
